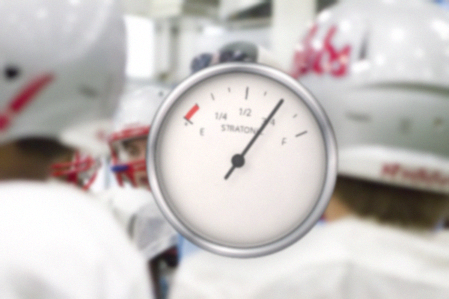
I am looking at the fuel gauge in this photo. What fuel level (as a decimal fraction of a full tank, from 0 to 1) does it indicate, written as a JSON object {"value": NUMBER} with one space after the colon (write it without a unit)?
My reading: {"value": 0.75}
